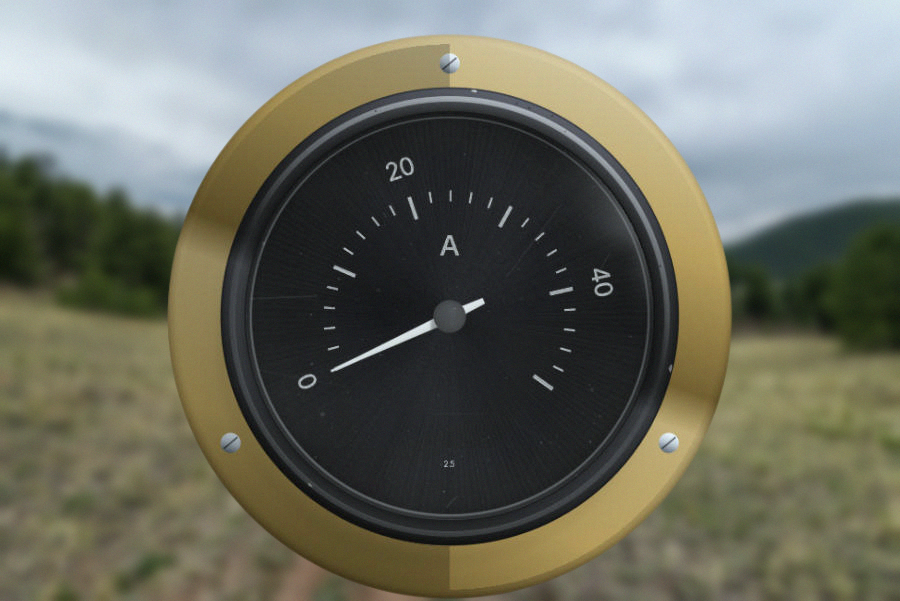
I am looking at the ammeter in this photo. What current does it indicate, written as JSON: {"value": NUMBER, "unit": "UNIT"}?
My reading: {"value": 0, "unit": "A"}
